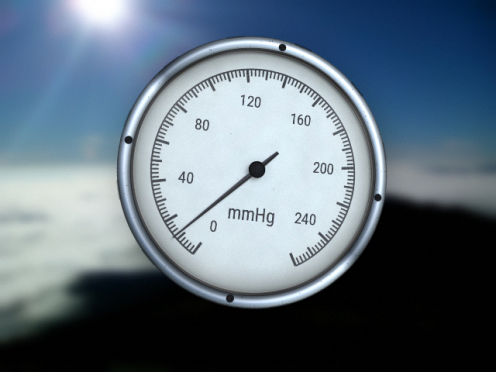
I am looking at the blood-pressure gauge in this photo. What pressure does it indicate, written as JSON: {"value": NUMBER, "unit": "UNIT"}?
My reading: {"value": 12, "unit": "mmHg"}
